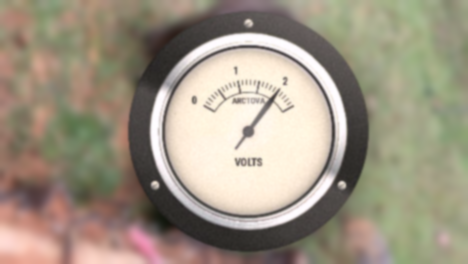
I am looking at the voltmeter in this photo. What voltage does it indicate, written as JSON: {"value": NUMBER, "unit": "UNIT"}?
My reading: {"value": 2, "unit": "V"}
